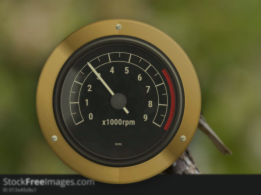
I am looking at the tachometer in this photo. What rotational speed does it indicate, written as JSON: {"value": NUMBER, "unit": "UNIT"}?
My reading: {"value": 3000, "unit": "rpm"}
